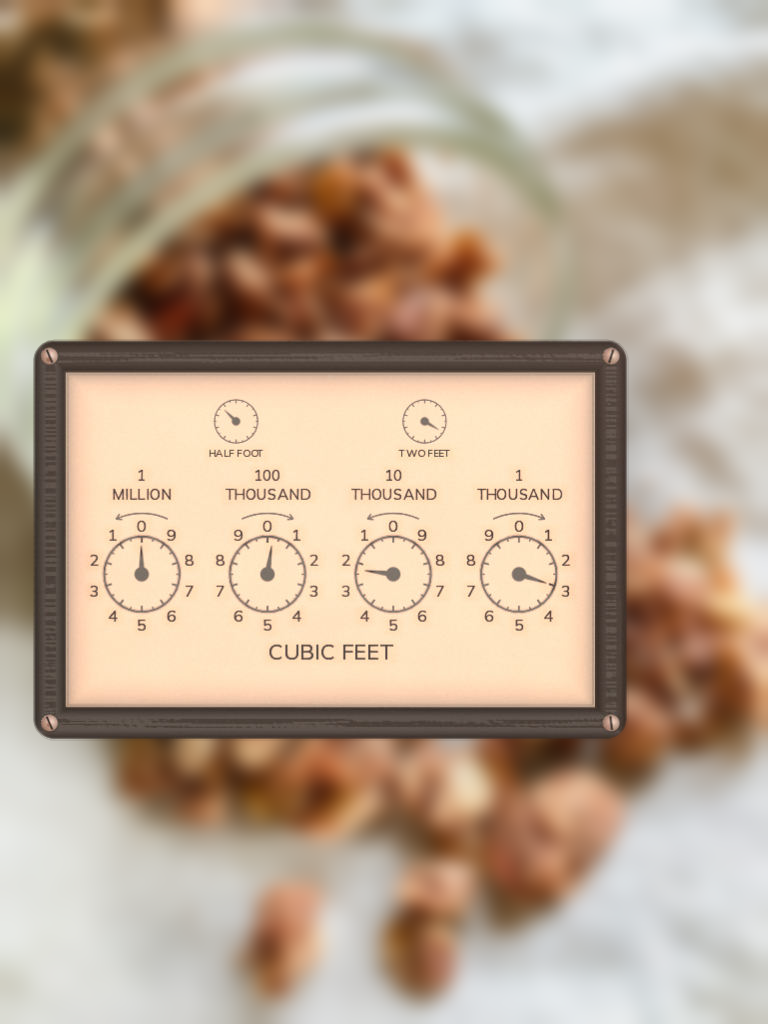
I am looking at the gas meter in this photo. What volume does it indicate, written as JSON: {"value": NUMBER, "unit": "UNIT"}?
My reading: {"value": 2300, "unit": "ft³"}
